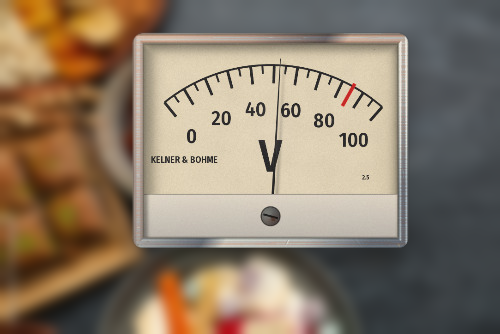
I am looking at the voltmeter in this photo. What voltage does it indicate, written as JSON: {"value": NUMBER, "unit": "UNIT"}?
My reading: {"value": 52.5, "unit": "V"}
